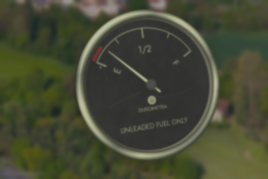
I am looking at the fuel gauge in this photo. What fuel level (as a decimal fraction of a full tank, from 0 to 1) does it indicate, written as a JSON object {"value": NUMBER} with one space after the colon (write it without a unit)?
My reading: {"value": 0.125}
